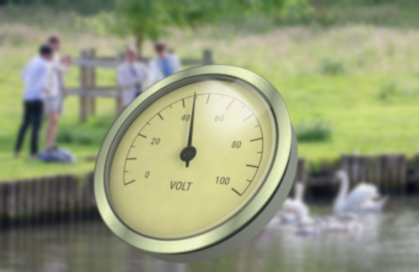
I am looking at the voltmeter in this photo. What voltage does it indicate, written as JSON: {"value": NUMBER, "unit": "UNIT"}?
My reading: {"value": 45, "unit": "V"}
